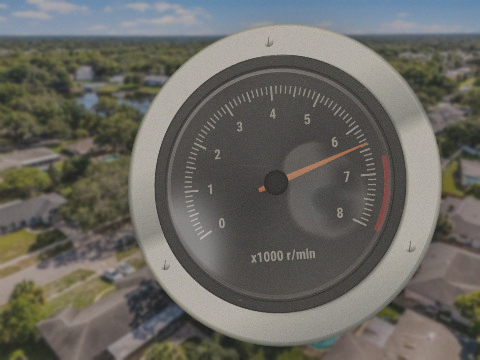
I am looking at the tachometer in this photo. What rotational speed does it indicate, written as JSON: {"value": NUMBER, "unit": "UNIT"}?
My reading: {"value": 6400, "unit": "rpm"}
